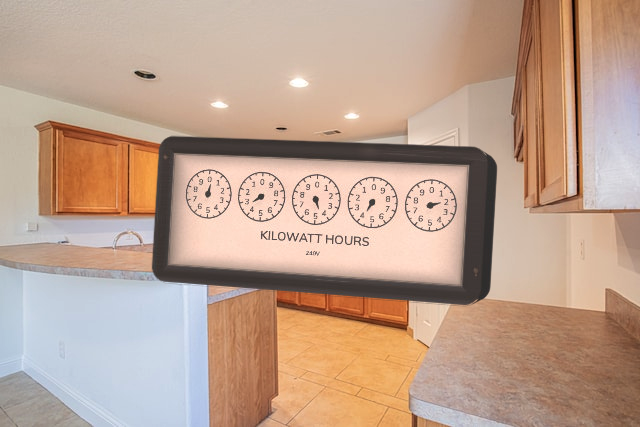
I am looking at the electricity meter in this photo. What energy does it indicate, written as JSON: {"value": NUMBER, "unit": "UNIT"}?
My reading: {"value": 3442, "unit": "kWh"}
